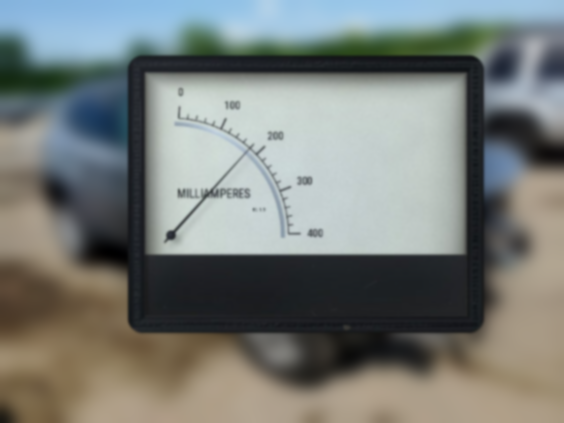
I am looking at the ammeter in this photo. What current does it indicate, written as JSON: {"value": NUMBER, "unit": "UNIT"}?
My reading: {"value": 180, "unit": "mA"}
